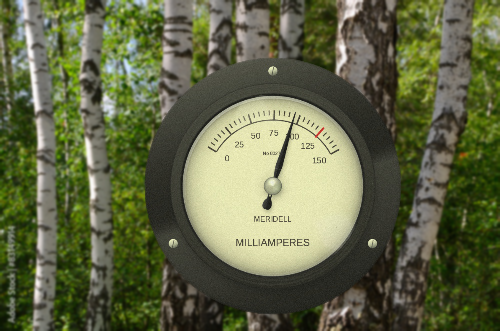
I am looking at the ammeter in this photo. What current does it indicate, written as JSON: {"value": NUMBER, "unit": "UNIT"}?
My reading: {"value": 95, "unit": "mA"}
